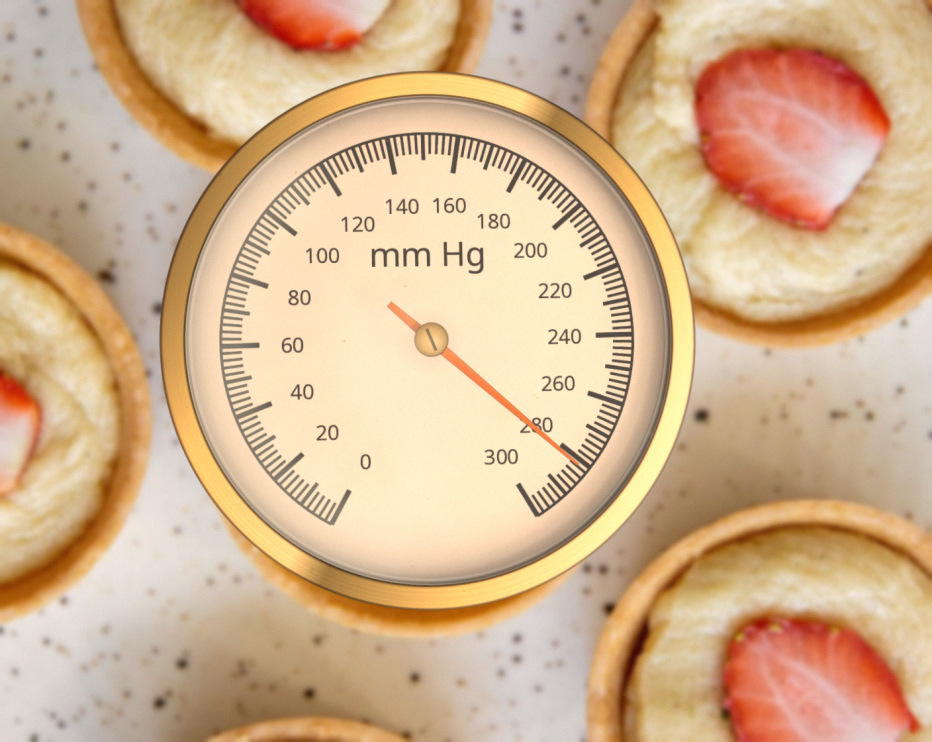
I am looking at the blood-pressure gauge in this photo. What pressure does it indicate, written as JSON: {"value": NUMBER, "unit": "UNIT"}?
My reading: {"value": 282, "unit": "mmHg"}
